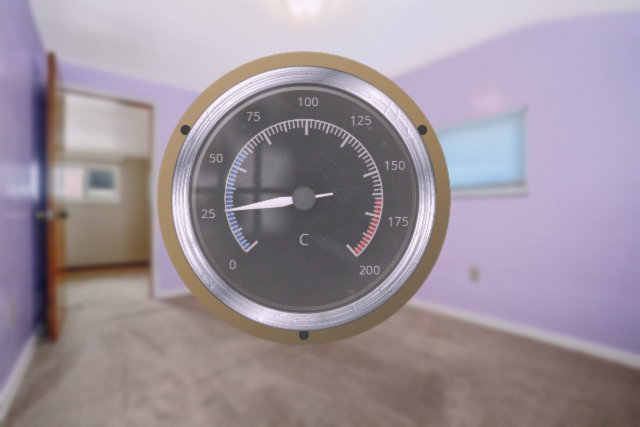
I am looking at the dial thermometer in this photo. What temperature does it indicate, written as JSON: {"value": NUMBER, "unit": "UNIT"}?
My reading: {"value": 25, "unit": "°C"}
